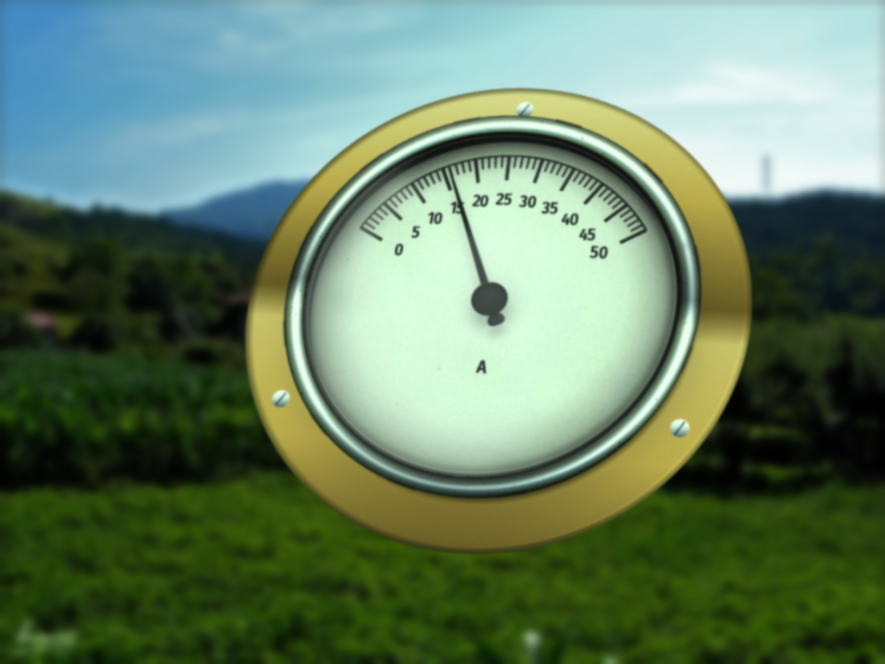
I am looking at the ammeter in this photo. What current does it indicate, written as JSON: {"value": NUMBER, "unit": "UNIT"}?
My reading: {"value": 16, "unit": "A"}
